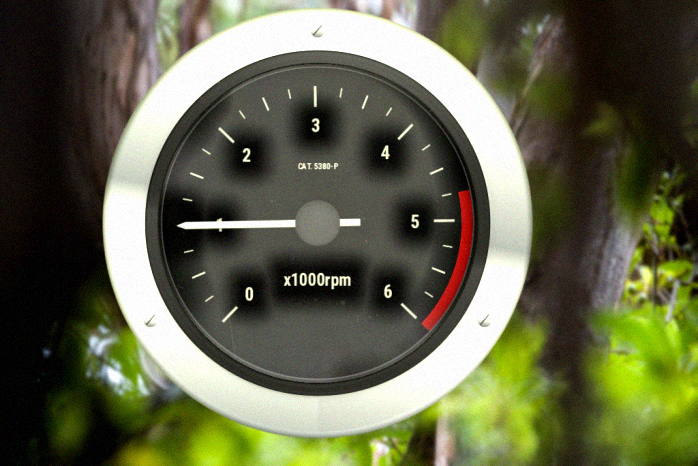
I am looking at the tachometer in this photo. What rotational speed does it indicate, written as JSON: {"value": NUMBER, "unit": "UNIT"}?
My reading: {"value": 1000, "unit": "rpm"}
